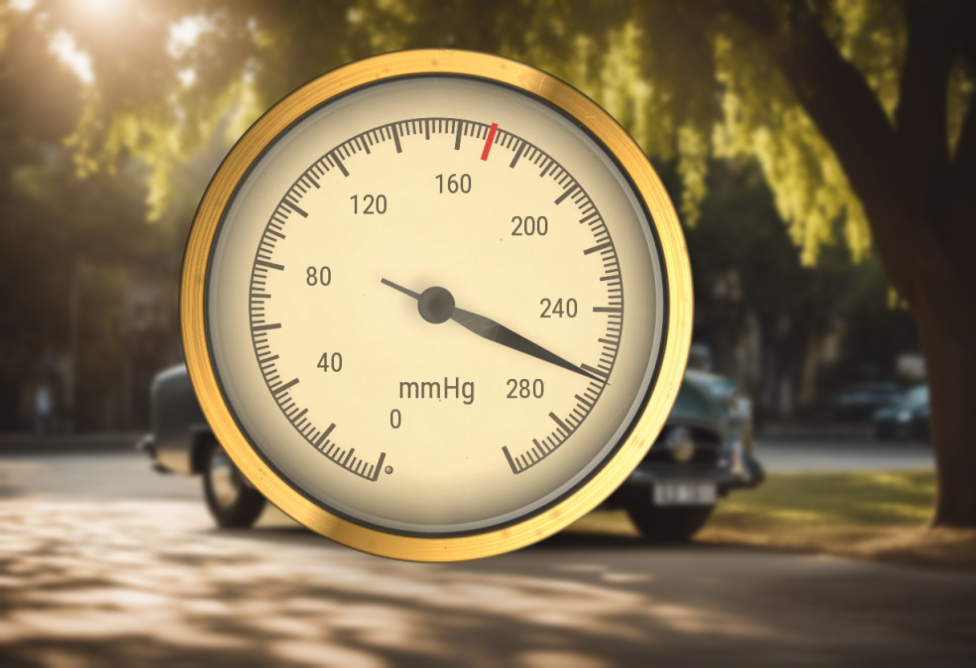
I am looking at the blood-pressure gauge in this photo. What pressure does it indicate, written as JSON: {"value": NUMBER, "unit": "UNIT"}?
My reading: {"value": 262, "unit": "mmHg"}
